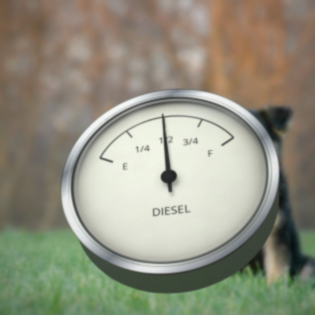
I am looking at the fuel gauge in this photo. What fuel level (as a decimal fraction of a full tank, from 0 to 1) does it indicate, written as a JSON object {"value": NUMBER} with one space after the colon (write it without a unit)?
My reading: {"value": 0.5}
